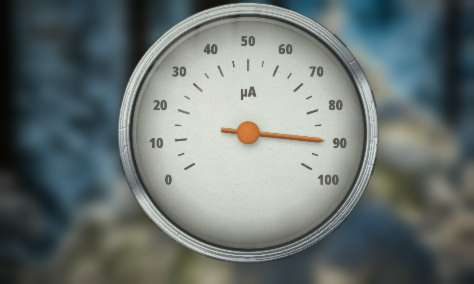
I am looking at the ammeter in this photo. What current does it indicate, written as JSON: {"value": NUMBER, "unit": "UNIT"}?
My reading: {"value": 90, "unit": "µA"}
